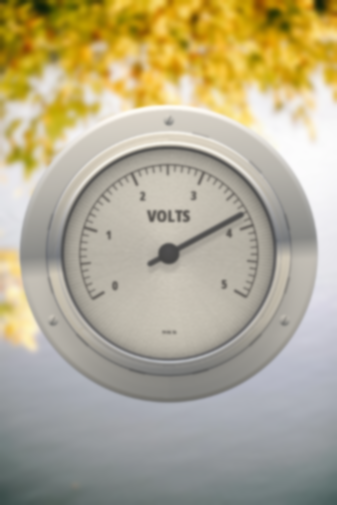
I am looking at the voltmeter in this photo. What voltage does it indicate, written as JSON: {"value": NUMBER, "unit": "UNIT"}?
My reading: {"value": 3.8, "unit": "V"}
